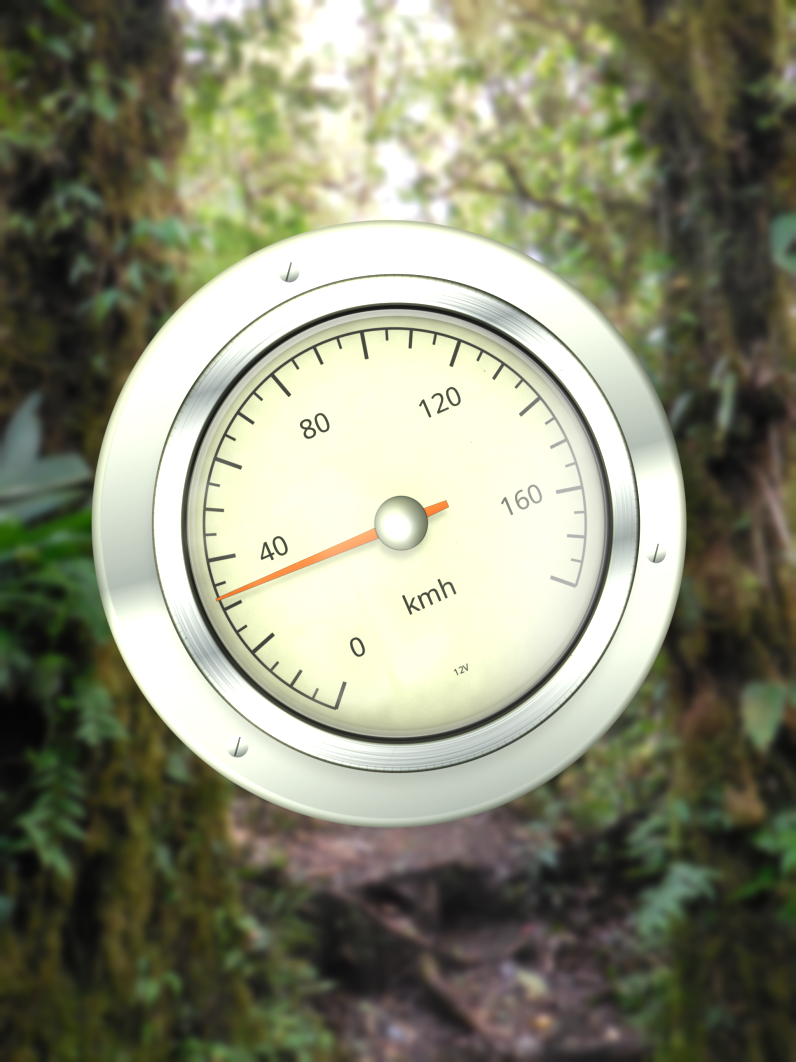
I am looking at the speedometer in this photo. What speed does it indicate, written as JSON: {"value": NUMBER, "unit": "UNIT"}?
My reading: {"value": 32.5, "unit": "km/h"}
